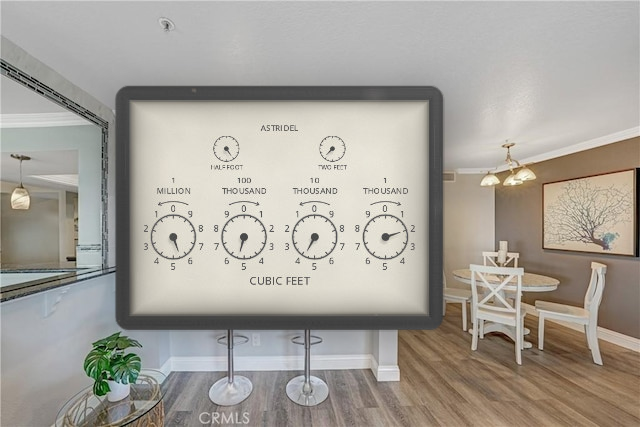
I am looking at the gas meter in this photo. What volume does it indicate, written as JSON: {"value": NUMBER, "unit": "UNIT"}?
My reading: {"value": 554200, "unit": "ft³"}
